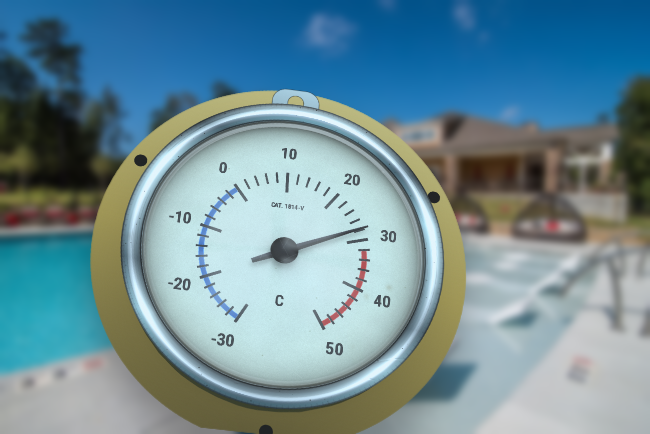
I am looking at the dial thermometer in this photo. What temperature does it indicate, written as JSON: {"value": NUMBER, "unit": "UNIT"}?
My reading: {"value": 28, "unit": "°C"}
